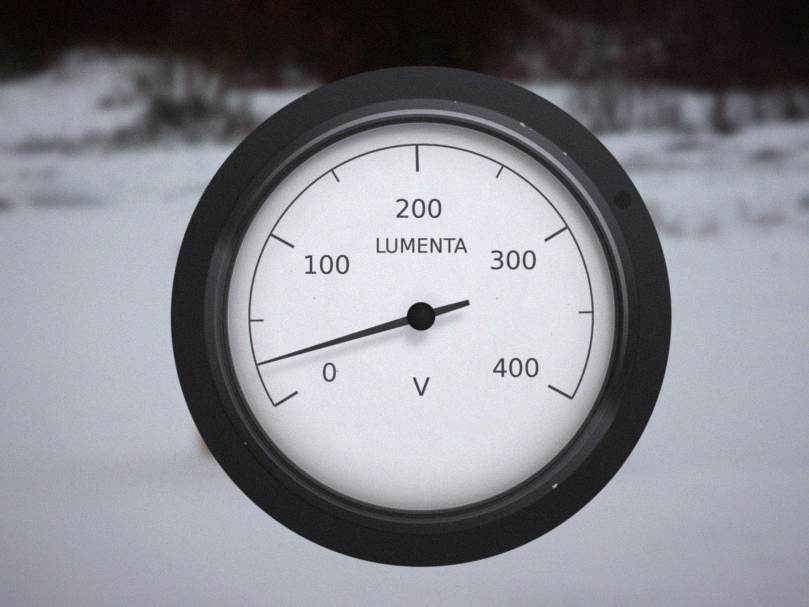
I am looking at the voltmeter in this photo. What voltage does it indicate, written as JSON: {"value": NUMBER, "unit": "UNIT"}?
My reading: {"value": 25, "unit": "V"}
